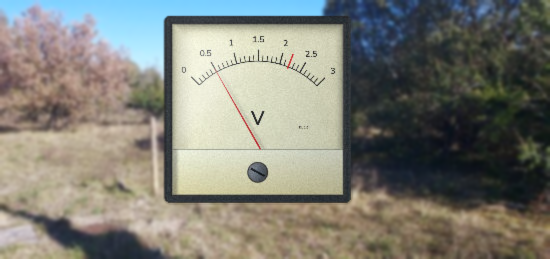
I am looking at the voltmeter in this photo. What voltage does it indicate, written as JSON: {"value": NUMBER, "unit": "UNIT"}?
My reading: {"value": 0.5, "unit": "V"}
